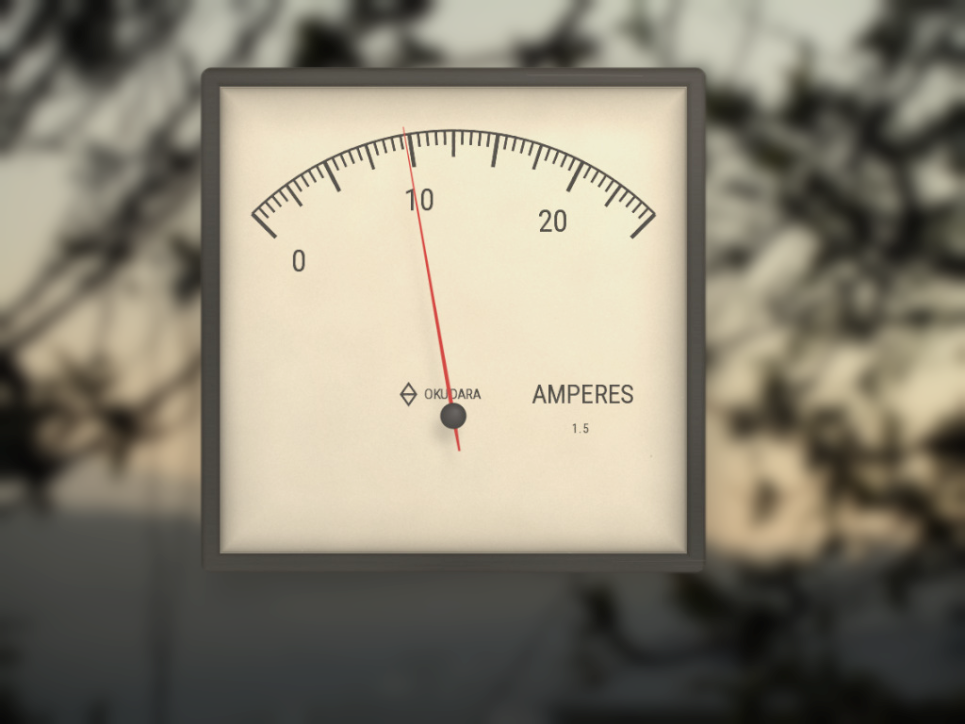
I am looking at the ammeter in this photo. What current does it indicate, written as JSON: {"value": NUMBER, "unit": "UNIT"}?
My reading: {"value": 9.75, "unit": "A"}
